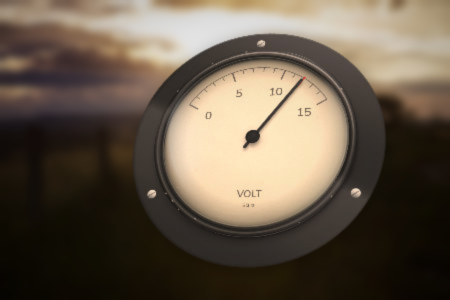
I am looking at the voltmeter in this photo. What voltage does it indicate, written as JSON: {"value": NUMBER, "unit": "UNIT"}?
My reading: {"value": 12, "unit": "V"}
